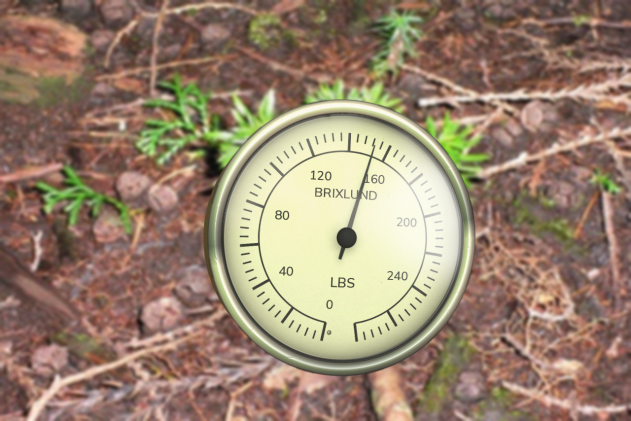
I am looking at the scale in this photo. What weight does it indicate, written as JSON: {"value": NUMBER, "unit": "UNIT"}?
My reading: {"value": 152, "unit": "lb"}
